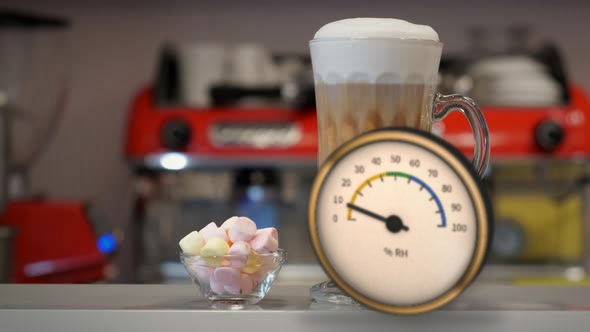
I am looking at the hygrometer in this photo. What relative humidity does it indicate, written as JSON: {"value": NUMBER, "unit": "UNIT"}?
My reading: {"value": 10, "unit": "%"}
